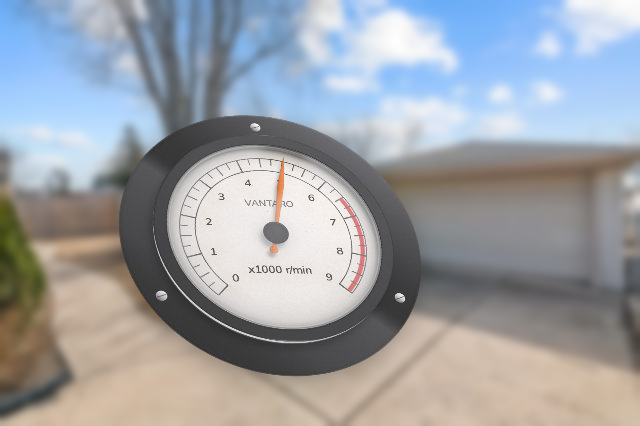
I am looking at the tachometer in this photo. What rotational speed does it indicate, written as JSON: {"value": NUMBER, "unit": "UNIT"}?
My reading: {"value": 5000, "unit": "rpm"}
